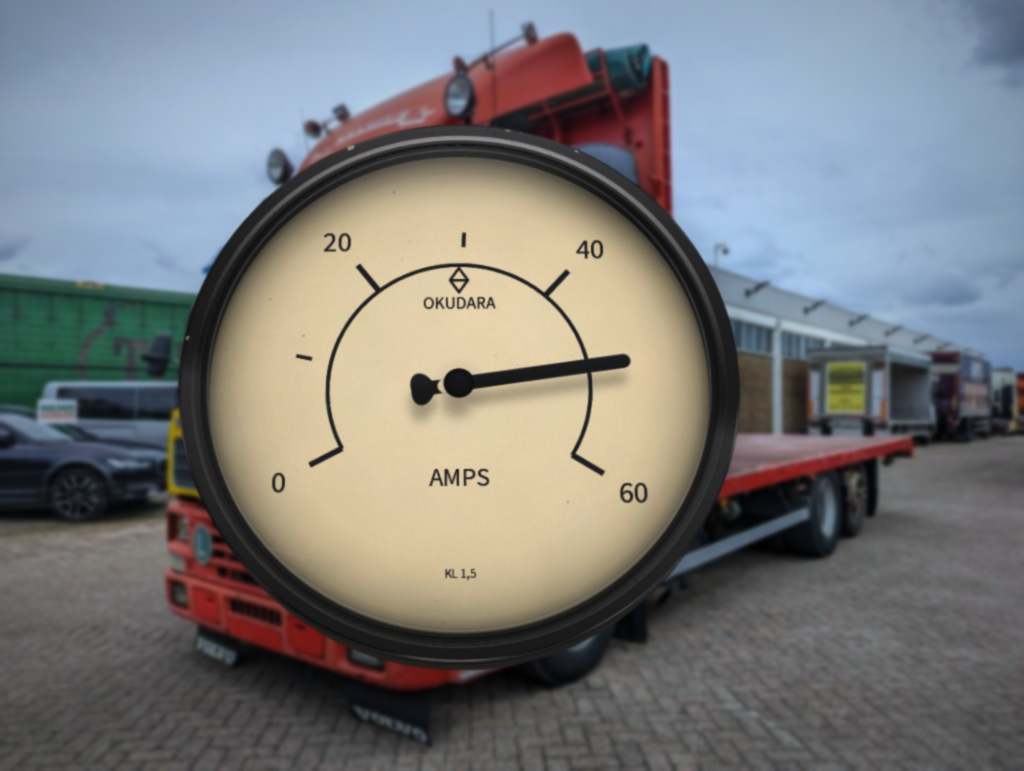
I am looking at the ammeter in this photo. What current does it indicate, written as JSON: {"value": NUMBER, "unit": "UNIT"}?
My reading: {"value": 50, "unit": "A"}
